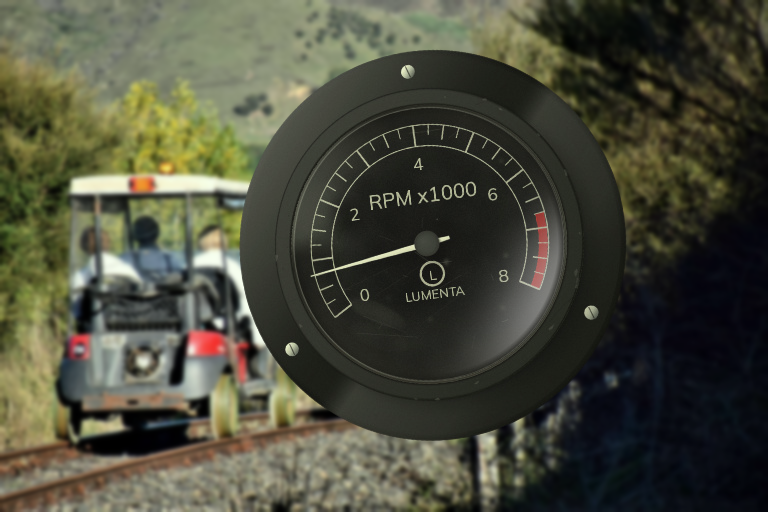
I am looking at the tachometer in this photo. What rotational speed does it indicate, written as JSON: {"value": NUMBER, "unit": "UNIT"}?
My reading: {"value": 750, "unit": "rpm"}
